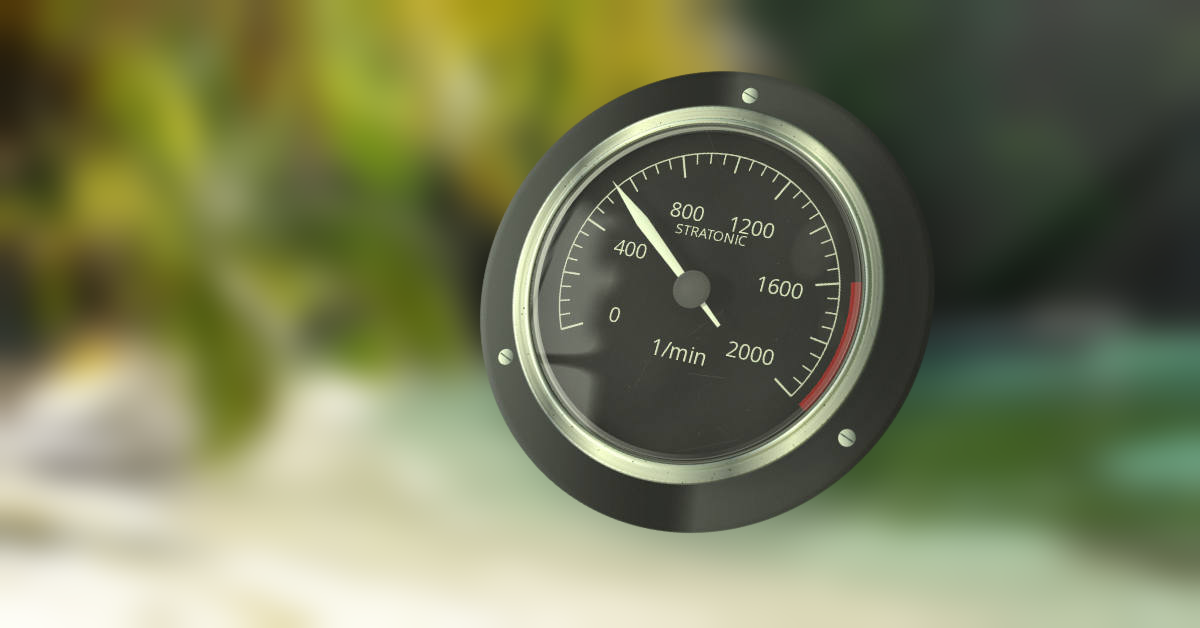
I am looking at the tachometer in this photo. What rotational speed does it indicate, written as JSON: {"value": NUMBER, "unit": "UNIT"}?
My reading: {"value": 550, "unit": "rpm"}
